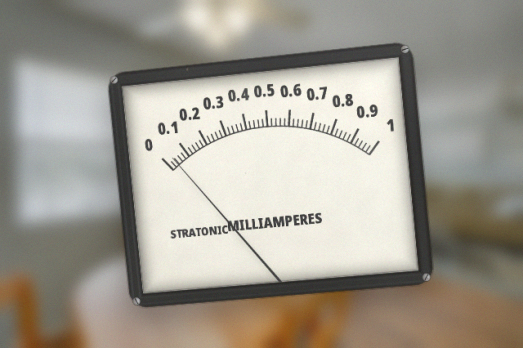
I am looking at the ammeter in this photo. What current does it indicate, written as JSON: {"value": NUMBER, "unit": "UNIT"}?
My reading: {"value": 0.04, "unit": "mA"}
